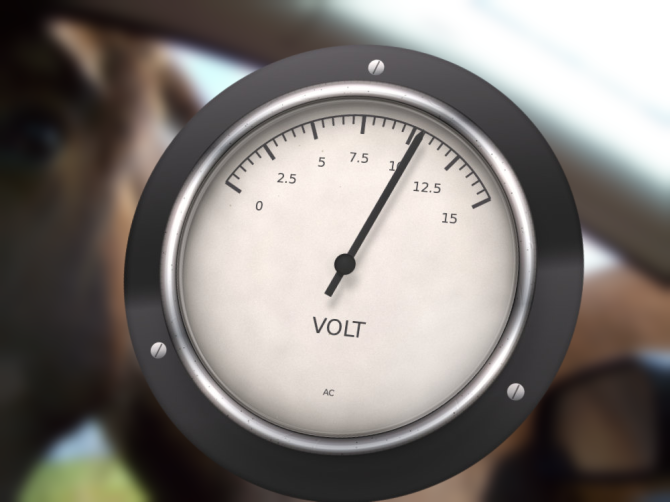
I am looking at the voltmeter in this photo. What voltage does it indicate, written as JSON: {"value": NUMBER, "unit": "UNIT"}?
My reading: {"value": 10.5, "unit": "V"}
